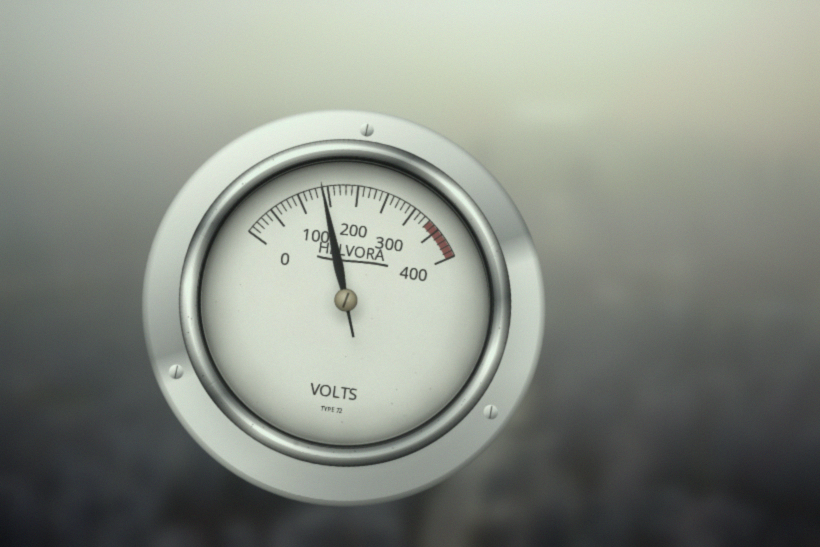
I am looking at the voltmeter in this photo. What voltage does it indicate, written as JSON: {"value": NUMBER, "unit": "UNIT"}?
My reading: {"value": 140, "unit": "V"}
